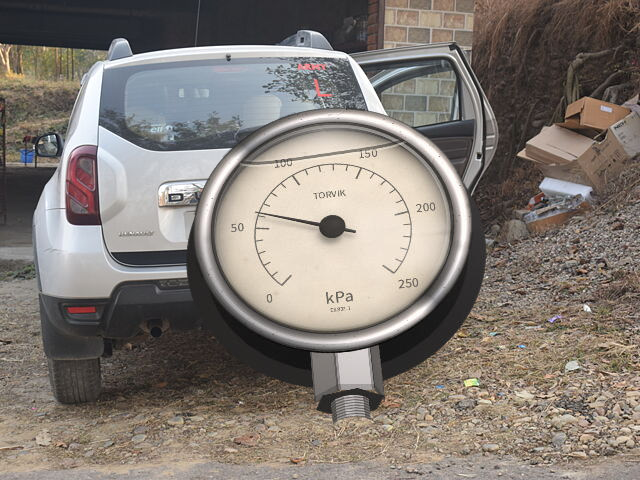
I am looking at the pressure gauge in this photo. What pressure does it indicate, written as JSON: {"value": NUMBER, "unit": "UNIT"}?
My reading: {"value": 60, "unit": "kPa"}
